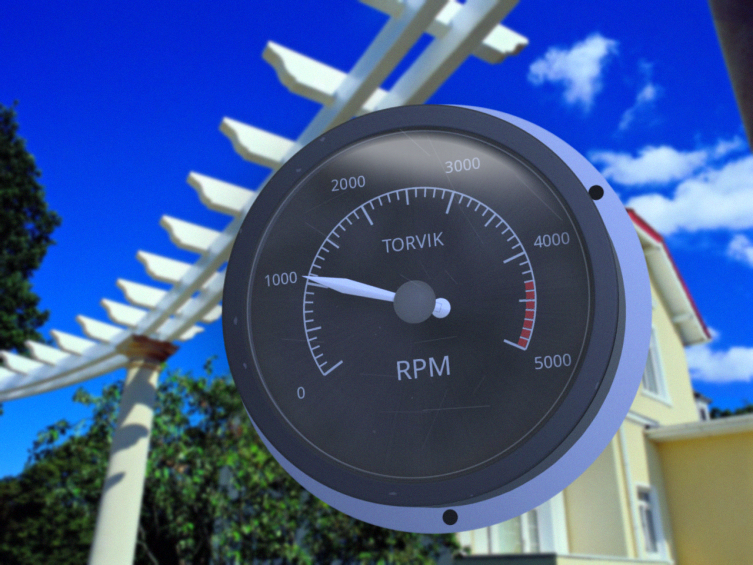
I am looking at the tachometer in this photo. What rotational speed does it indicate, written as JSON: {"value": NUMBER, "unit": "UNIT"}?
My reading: {"value": 1050, "unit": "rpm"}
